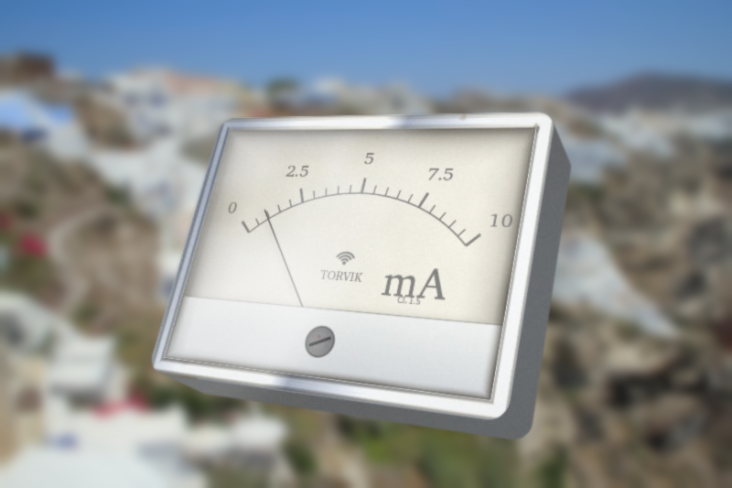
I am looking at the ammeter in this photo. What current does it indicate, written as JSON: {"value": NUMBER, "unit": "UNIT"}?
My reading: {"value": 1, "unit": "mA"}
